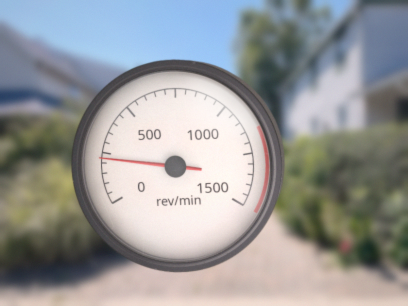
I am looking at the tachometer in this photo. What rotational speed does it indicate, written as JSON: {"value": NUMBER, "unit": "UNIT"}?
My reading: {"value": 225, "unit": "rpm"}
